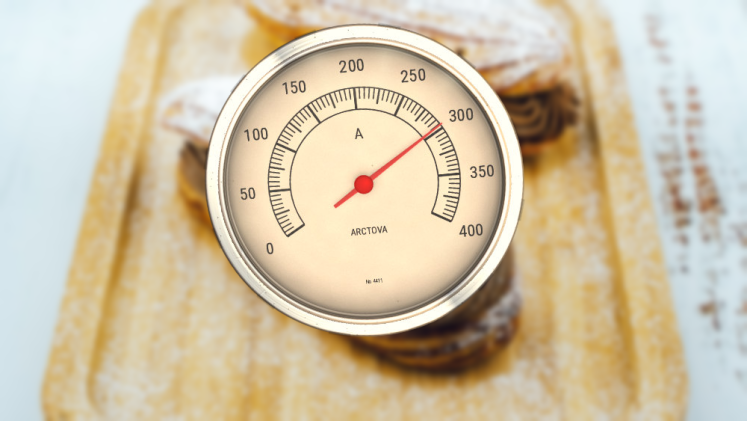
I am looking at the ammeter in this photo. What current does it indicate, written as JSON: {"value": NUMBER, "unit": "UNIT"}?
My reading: {"value": 295, "unit": "A"}
